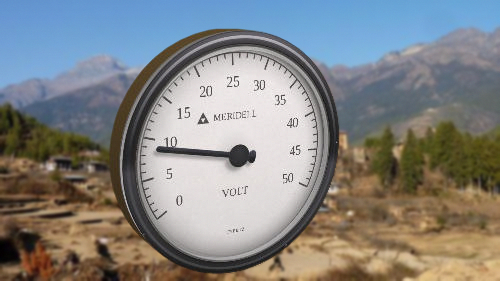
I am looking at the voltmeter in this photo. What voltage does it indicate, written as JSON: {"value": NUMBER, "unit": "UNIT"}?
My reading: {"value": 9, "unit": "V"}
